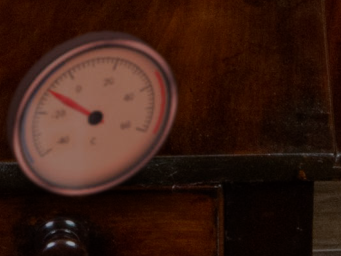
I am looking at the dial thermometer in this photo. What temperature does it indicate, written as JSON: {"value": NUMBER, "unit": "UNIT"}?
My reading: {"value": -10, "unit": "°C"}
